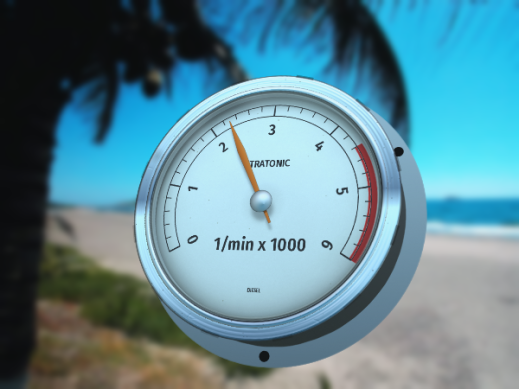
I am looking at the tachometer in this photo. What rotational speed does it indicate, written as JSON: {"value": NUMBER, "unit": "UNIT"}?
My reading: {"value": 2300, "unit": "rpm"}
